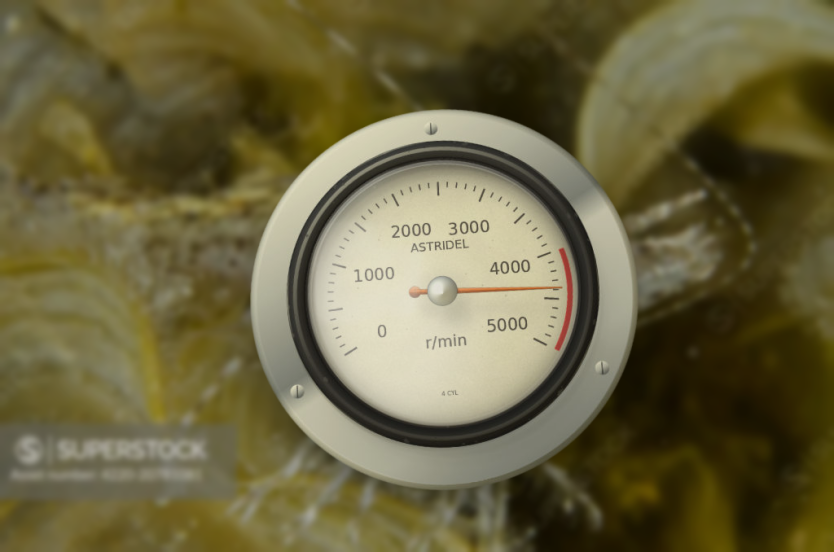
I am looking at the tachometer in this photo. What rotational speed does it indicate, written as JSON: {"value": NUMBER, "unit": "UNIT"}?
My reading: {"value": 4400, "unit": "rpm"}
